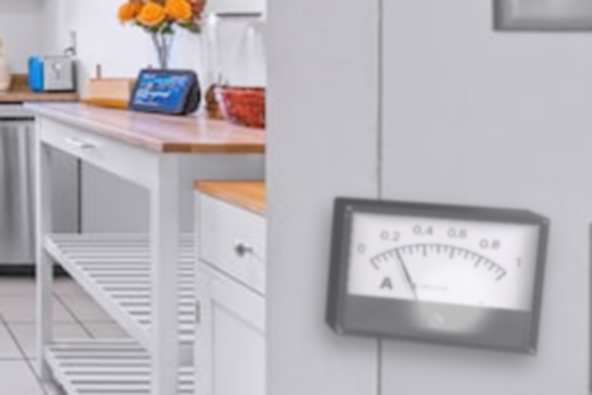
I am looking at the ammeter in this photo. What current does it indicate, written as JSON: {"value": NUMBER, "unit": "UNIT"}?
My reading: {"value": 0.2, "unit": "A"}
